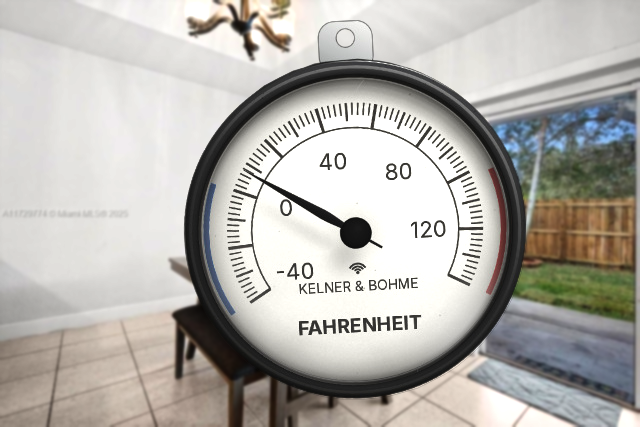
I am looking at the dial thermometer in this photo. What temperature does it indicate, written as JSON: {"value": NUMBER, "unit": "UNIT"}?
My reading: {"value": 8, "unit": "°F"}
